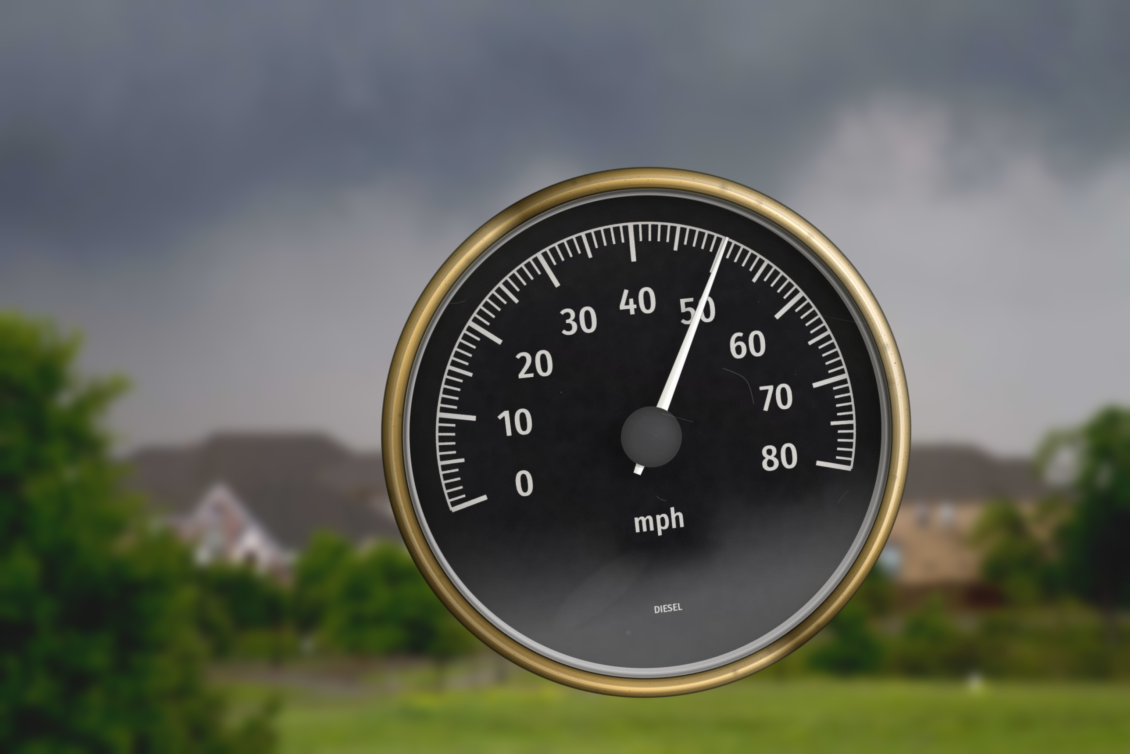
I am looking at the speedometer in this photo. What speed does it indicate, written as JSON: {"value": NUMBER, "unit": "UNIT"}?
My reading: {"value": 50, "unit": "mph"}
